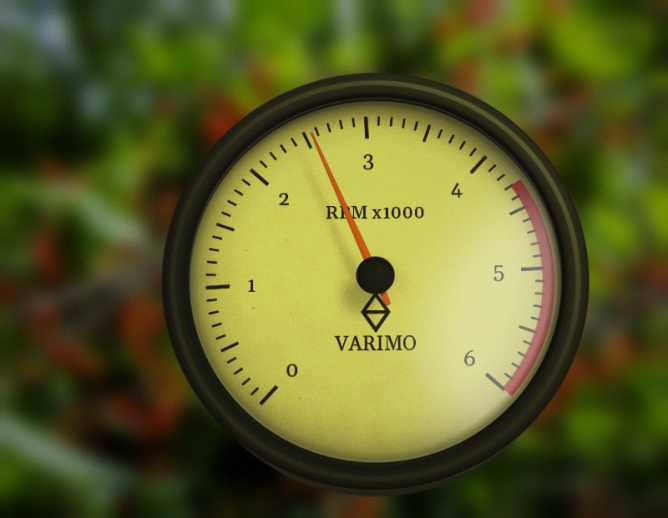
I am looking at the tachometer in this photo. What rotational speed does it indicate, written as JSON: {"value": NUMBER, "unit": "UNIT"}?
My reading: {"value": 2550, "unit": "rpm"}
